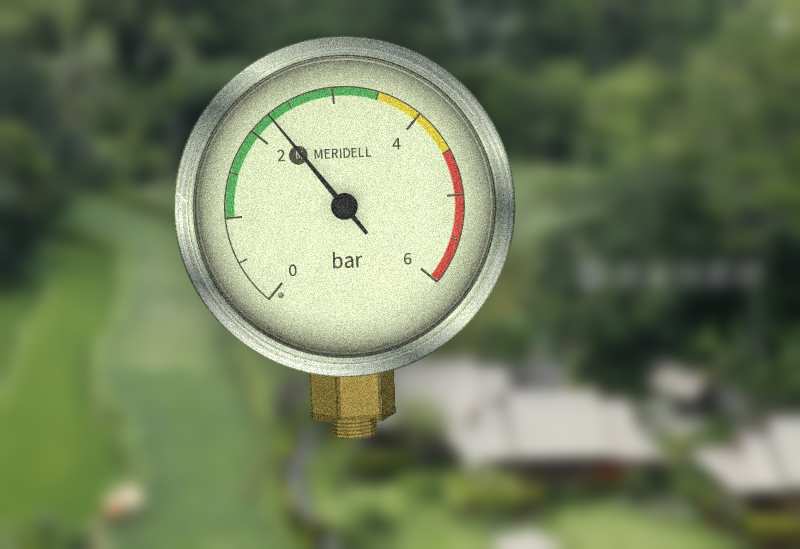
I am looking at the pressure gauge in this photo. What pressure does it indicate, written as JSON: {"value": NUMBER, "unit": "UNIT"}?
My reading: {"value": 2.25, "unit": "bar"}
